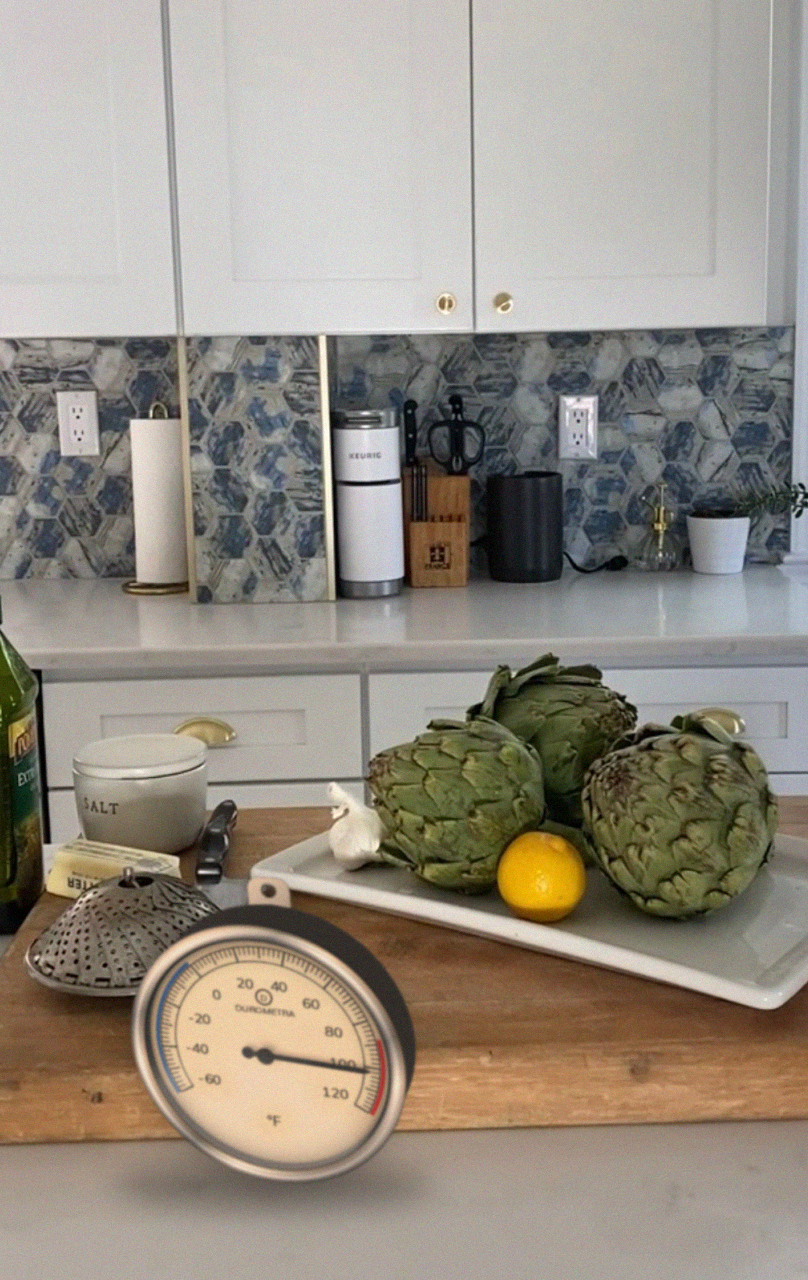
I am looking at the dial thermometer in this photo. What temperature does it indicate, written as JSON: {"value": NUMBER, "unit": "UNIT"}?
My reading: {"value": 100, "unit": "°F"}
